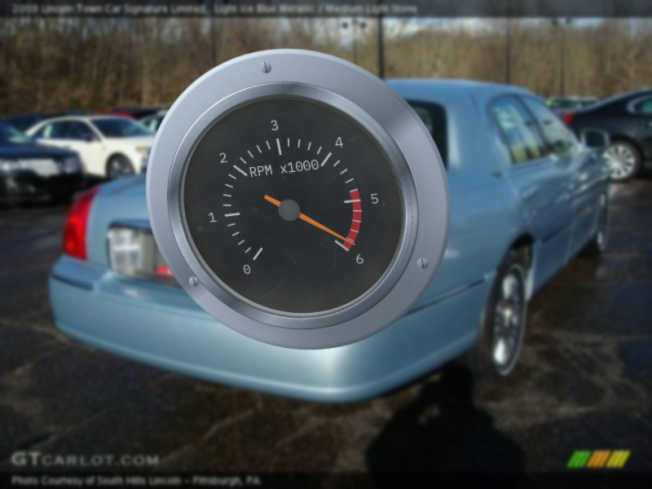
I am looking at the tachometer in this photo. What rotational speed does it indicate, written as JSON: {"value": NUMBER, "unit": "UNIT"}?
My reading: {"value": 5800, "unit": "rpm"}
